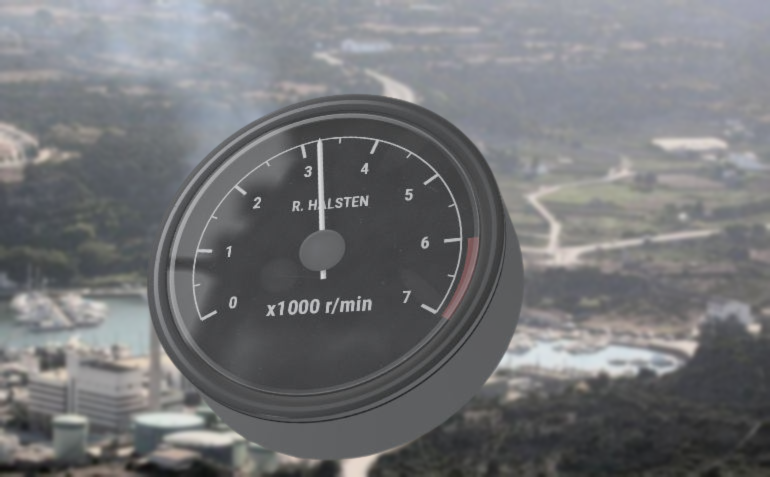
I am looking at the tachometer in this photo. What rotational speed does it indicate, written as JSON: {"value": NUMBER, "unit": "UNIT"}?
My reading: {"value": 3250, "unit": "rpm"}
